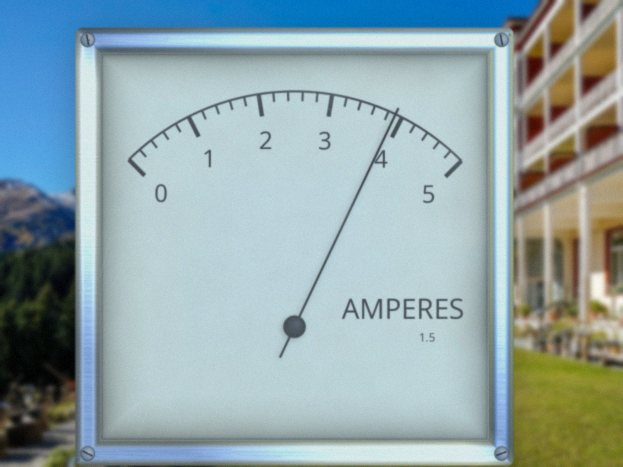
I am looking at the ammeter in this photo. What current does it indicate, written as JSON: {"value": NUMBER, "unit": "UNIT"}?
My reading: {"value": 3.9, "unit": "A"}
